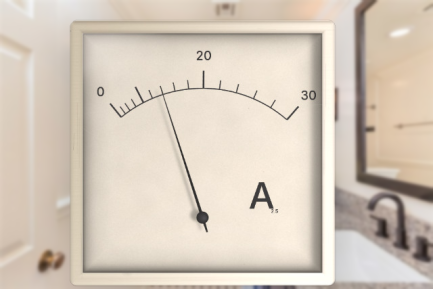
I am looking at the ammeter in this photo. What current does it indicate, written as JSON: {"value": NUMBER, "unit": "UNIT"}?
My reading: {"value": 14, "unit": "A"}
